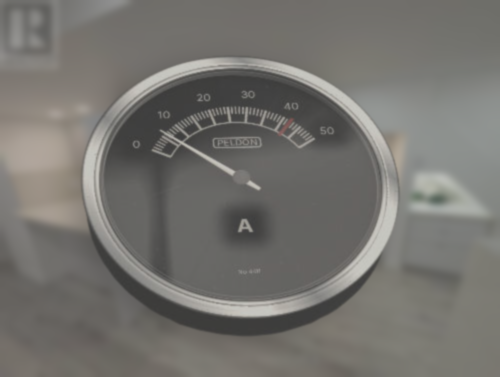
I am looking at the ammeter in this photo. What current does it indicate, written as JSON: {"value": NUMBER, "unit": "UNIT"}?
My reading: {"value": 5, "unit": "A"}
